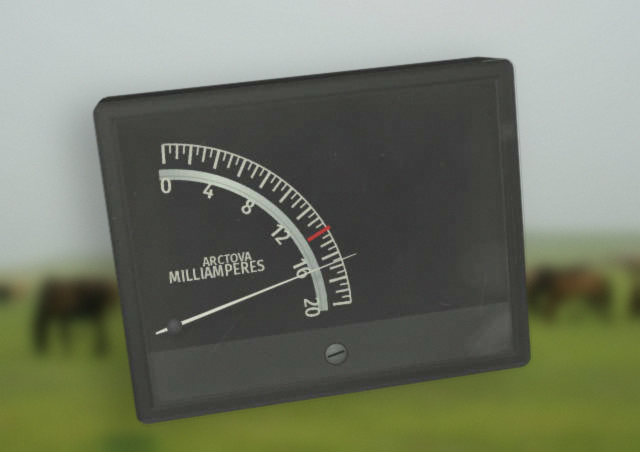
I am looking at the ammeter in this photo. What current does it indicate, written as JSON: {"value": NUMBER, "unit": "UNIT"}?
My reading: {"value": 16.5, "unit": "mA"}
